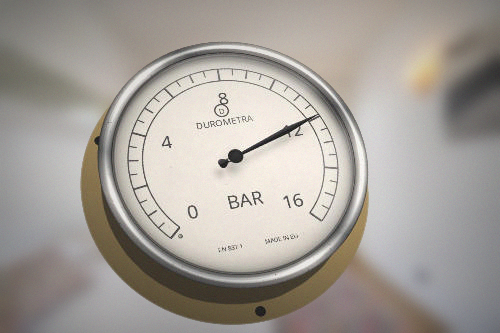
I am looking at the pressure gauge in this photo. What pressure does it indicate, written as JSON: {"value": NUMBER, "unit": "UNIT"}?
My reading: {"value": 12, "unit": "bar"}
